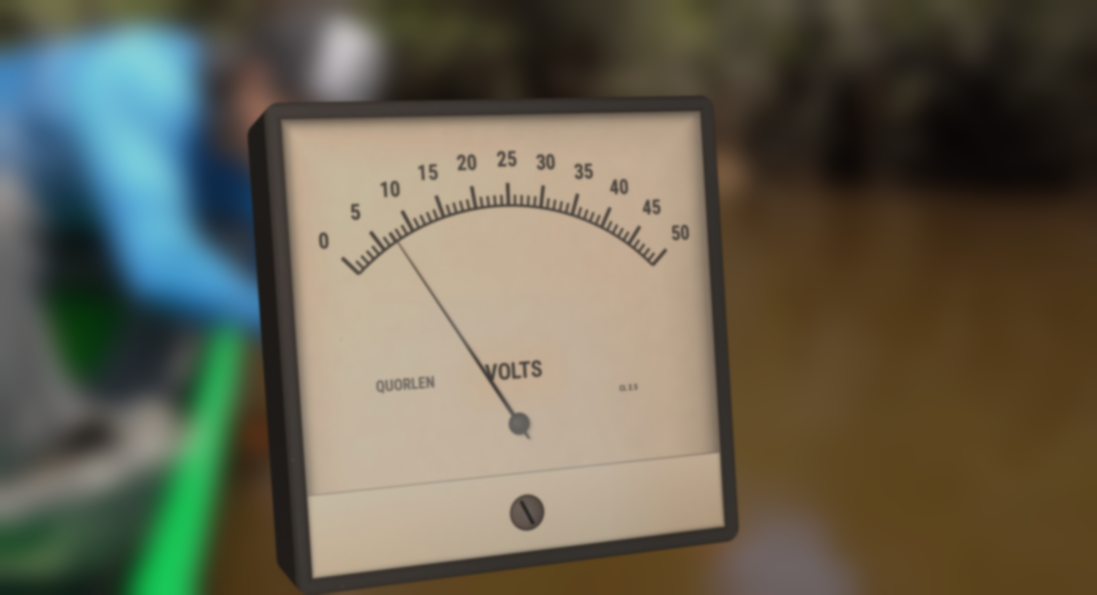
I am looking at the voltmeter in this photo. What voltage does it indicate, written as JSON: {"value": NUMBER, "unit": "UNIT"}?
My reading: {"value": 7, "unit": "V"}
